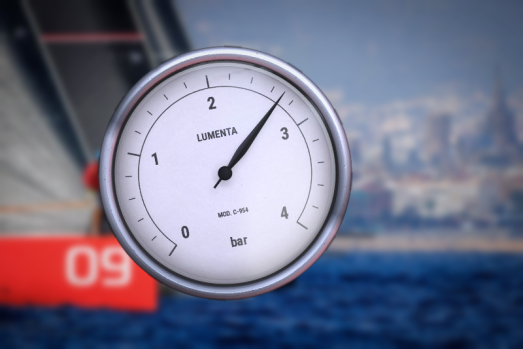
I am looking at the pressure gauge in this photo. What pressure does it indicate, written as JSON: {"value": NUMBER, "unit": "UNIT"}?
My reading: {"value": 2.7, "unit": "bar"}
